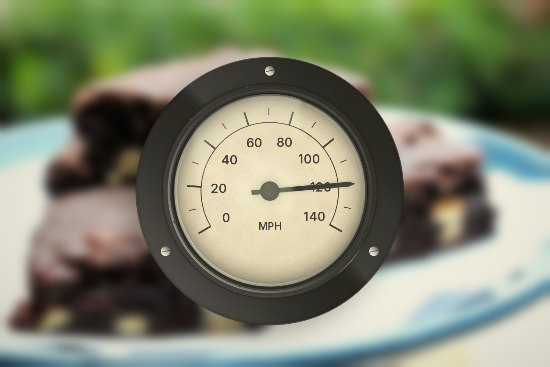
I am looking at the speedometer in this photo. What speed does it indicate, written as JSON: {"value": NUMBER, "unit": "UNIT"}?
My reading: {"value": 120, "unit": "mph"}
